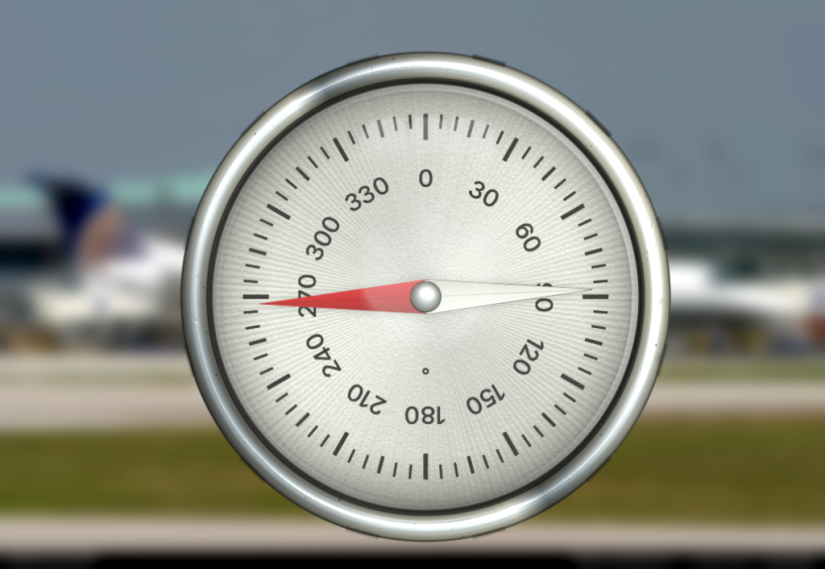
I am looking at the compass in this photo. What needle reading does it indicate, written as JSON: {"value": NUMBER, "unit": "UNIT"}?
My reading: {"value": 267.5, "unit": "°"}
